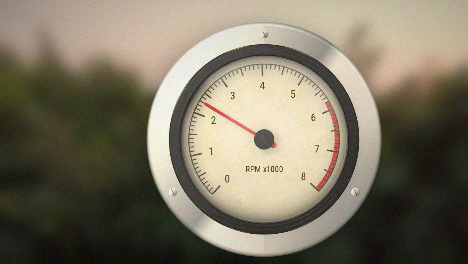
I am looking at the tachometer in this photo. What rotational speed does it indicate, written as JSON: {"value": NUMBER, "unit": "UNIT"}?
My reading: {"value": 2300, "unit": "rpm"}
